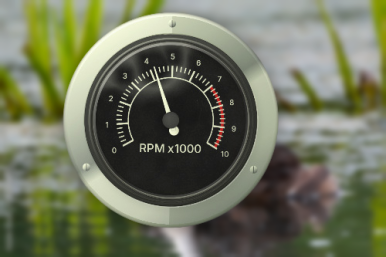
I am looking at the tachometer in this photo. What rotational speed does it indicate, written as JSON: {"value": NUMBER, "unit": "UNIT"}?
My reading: {"value": 4200, "unit": "rpm"}
